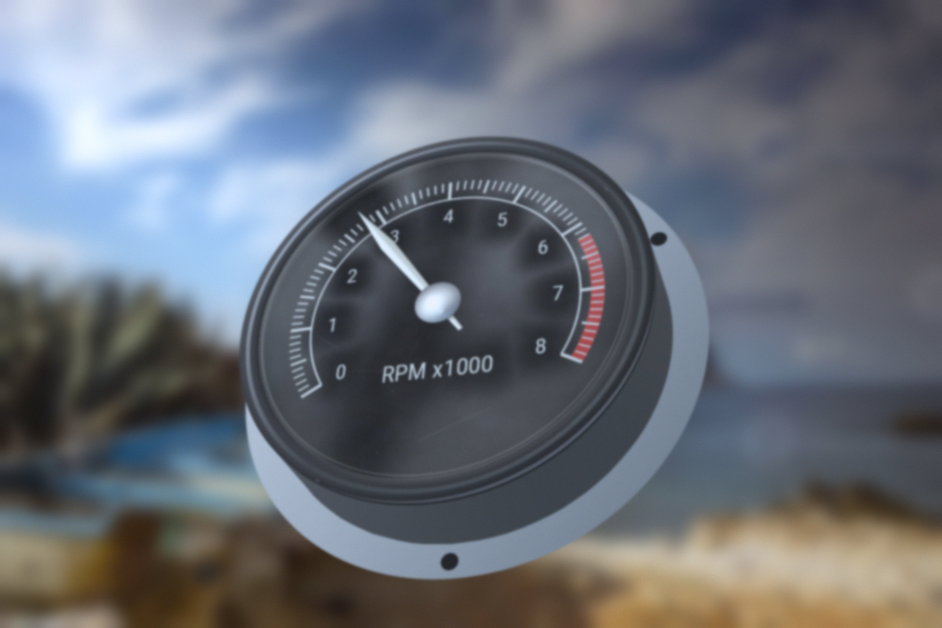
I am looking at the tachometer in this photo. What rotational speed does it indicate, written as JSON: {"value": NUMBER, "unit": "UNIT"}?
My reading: {"value": 2800, "unit": "rpm"}
